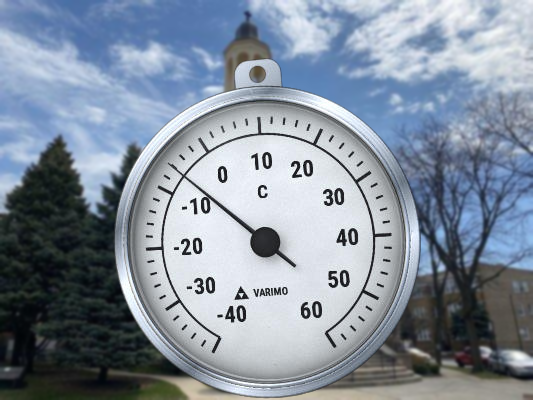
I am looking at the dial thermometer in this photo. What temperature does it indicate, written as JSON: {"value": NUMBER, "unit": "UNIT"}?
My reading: {"value": -6, "unit": "°C"}
